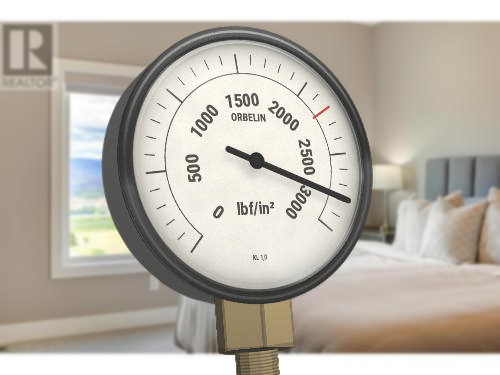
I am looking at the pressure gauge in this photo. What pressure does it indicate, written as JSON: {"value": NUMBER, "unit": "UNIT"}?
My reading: {"value": 2800, "unit": "psi"}
